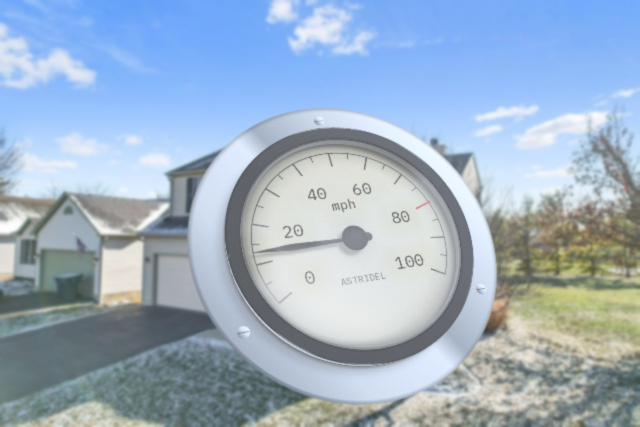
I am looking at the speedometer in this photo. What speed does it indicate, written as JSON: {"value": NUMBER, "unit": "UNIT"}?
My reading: {"value": 12.5, "unit": "mph"}
